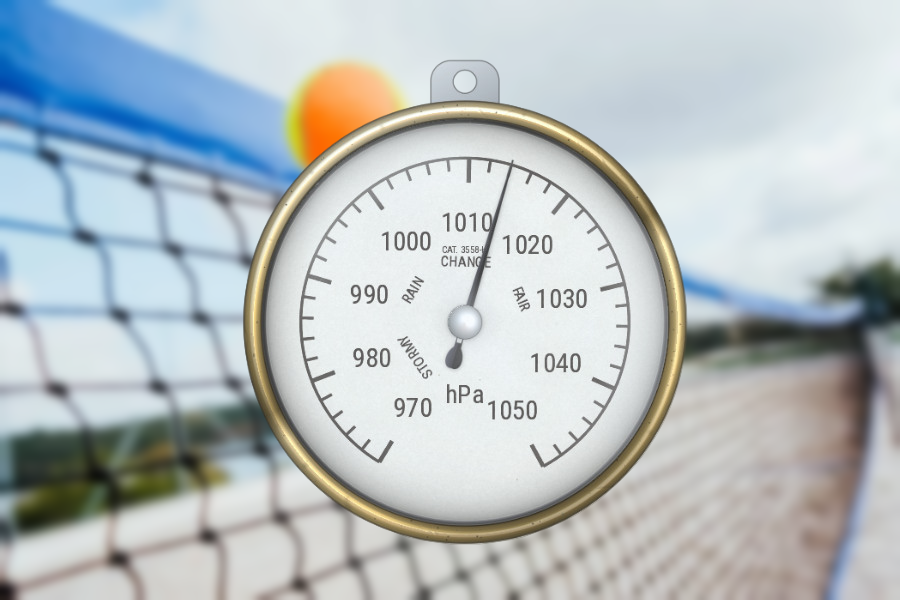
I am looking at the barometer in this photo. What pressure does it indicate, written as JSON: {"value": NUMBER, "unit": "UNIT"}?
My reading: {"value": 1014, "unit": "hPa"}
